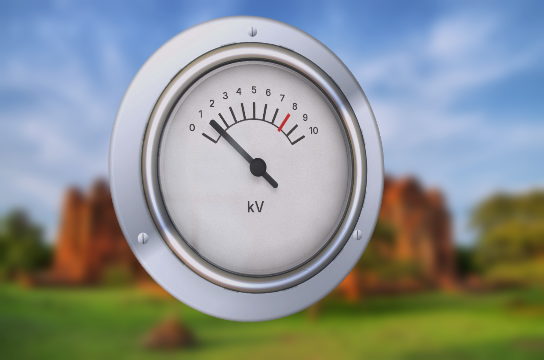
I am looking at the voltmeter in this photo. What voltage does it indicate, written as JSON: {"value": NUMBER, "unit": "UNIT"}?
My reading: {"value": 1, "unit": "kV"}
